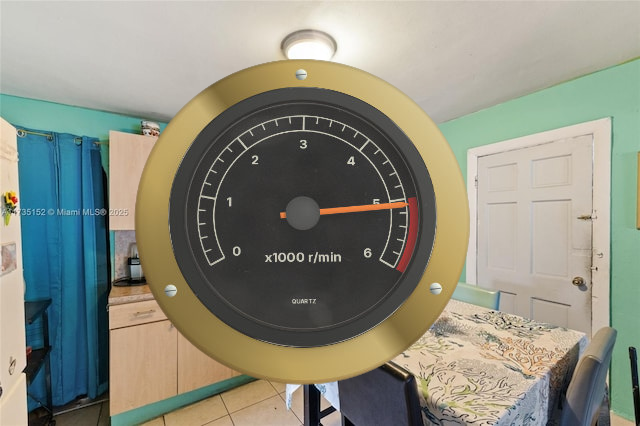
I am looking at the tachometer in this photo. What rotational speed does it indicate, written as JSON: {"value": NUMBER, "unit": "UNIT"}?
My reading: {"value": 5100, "unit": "rpm"}
